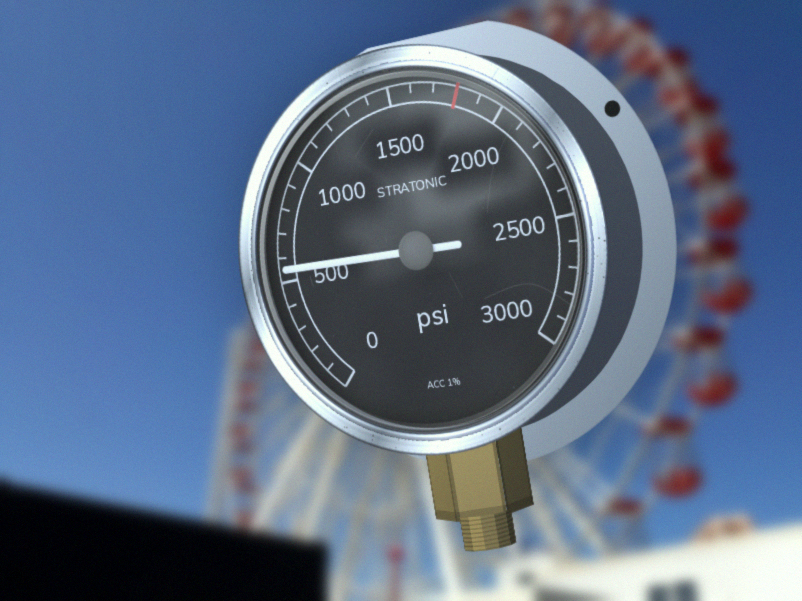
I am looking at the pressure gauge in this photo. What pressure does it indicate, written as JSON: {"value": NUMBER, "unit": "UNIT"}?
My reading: {"value": 550, "unit": "psi"}
